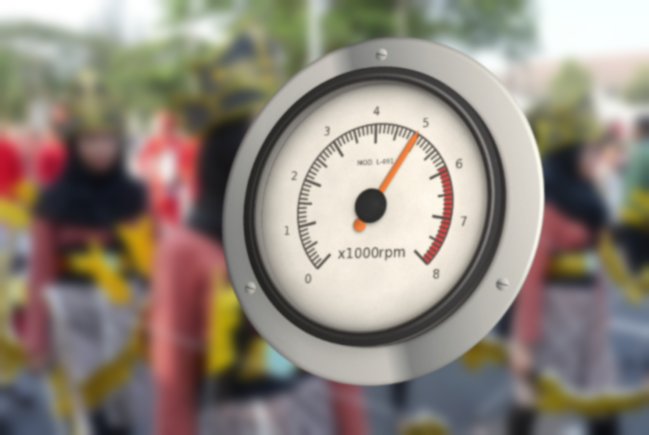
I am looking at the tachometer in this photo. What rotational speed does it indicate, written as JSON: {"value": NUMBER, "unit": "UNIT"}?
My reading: {"value": 5000, "unit": "rpm"}
